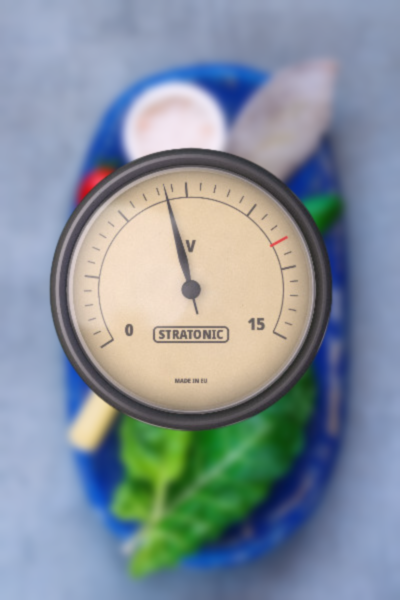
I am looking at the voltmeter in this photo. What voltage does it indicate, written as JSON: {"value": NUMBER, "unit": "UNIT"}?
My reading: {"value": 6.75, "unit": "V"}
